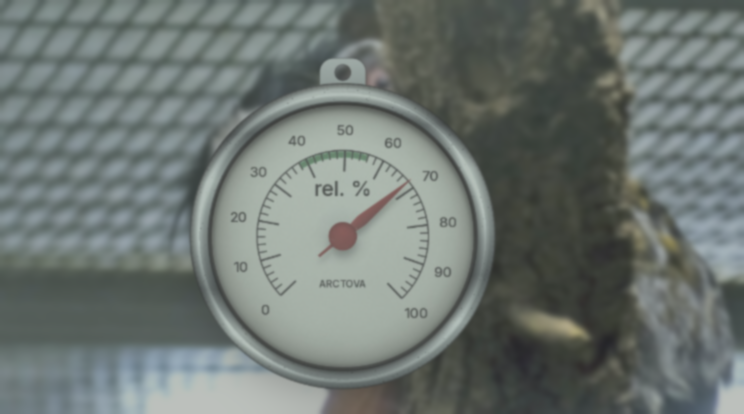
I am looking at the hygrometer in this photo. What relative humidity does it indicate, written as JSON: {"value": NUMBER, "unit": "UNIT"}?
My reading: {"value": 68, "unit": "%"}
